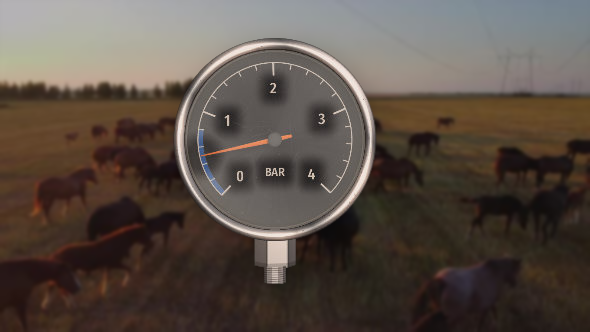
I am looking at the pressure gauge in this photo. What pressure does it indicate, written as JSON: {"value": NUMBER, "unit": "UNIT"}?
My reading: {"value": 0.5, "unit": "bar"}
